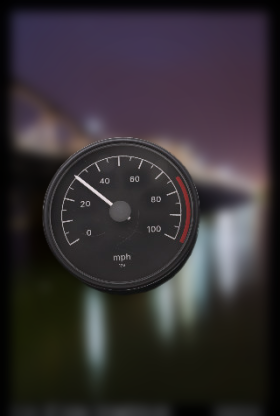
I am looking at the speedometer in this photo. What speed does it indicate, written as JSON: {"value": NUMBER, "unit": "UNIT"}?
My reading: {"value": 30, "unit": "mph"}
